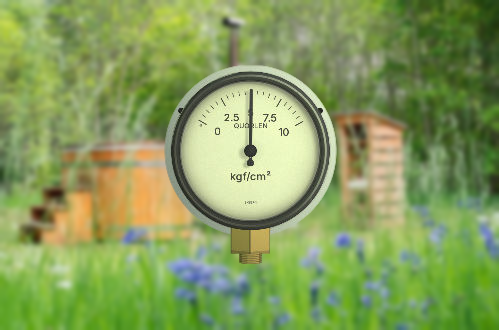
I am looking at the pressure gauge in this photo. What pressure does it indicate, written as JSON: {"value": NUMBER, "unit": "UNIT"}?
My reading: {"value": 5, "unit": "kg/cm²"}
